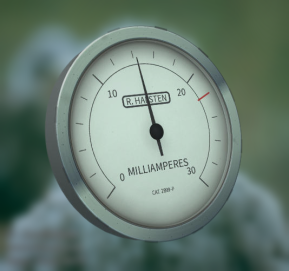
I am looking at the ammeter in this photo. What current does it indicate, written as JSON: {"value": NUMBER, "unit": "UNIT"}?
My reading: {"value": 14, "unit": "mA"}
